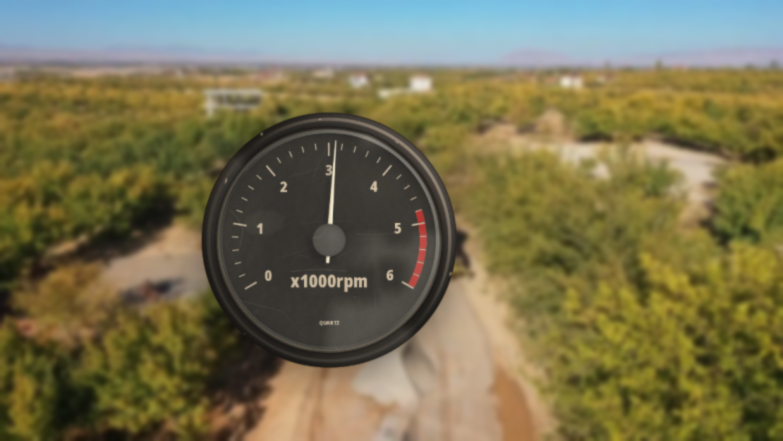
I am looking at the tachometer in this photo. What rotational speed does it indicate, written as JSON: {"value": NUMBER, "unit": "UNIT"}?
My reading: {"value": 3100, "unit": "rpm"}
